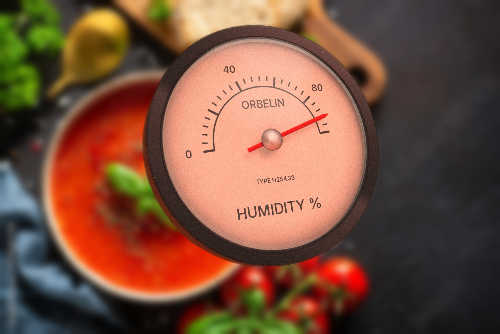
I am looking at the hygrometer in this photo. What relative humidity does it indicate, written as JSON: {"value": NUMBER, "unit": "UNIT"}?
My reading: {"value": 92, "unit": "%"}
